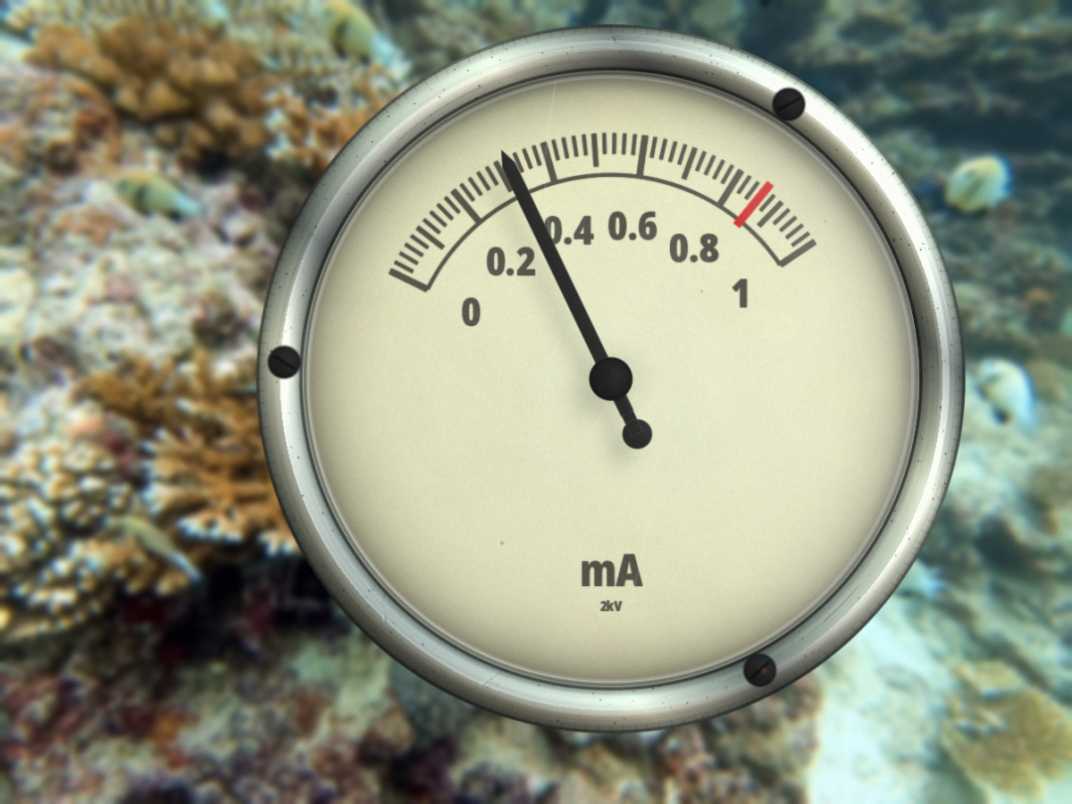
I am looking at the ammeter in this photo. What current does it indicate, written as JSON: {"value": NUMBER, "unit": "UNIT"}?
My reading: {"value": 0.32, "unit": "mA"}
